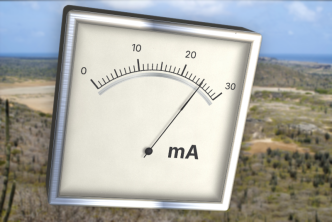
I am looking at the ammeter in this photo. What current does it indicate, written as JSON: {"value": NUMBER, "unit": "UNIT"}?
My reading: {"value": 25, "unit": "mA"}
